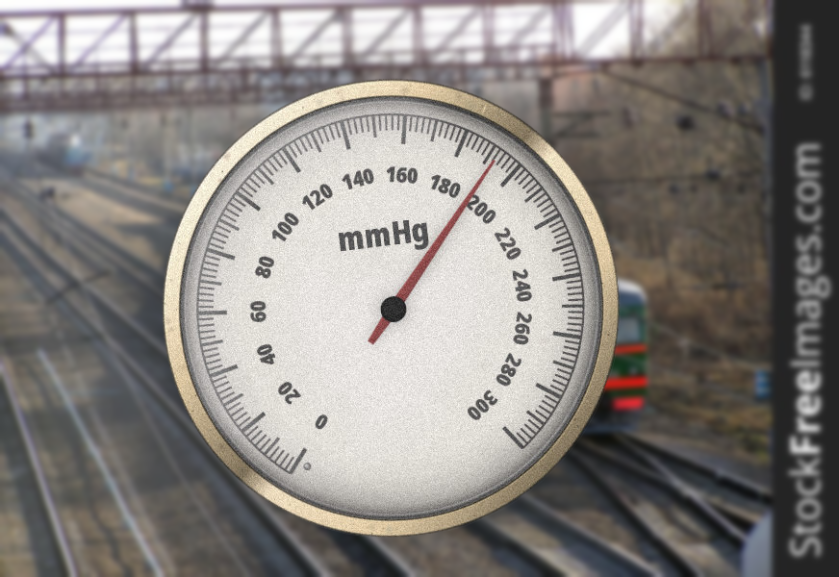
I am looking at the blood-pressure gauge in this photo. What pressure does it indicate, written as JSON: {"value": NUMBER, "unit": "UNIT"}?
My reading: {"value": 192, "unit": "mmHg"}
